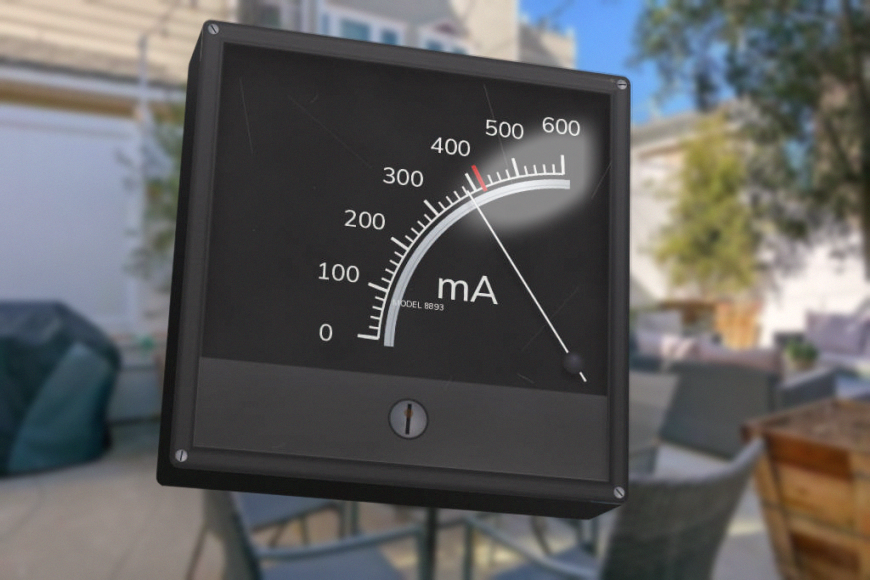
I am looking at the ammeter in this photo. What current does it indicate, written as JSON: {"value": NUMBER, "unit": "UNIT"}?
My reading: {"value": 380, "unit": "mA"}
